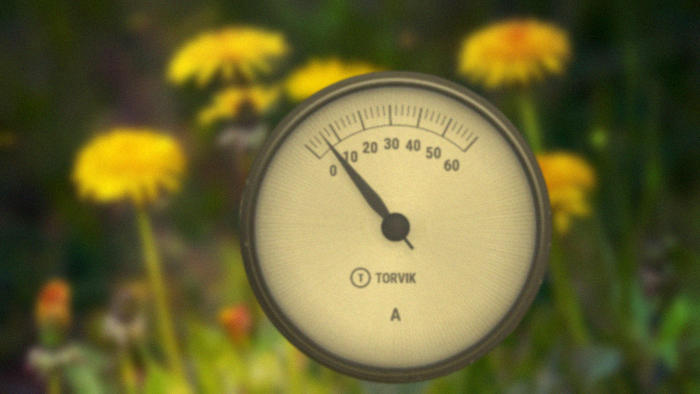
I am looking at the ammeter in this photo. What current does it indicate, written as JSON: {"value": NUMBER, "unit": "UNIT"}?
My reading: {"value": 6, "unit": "A"}
